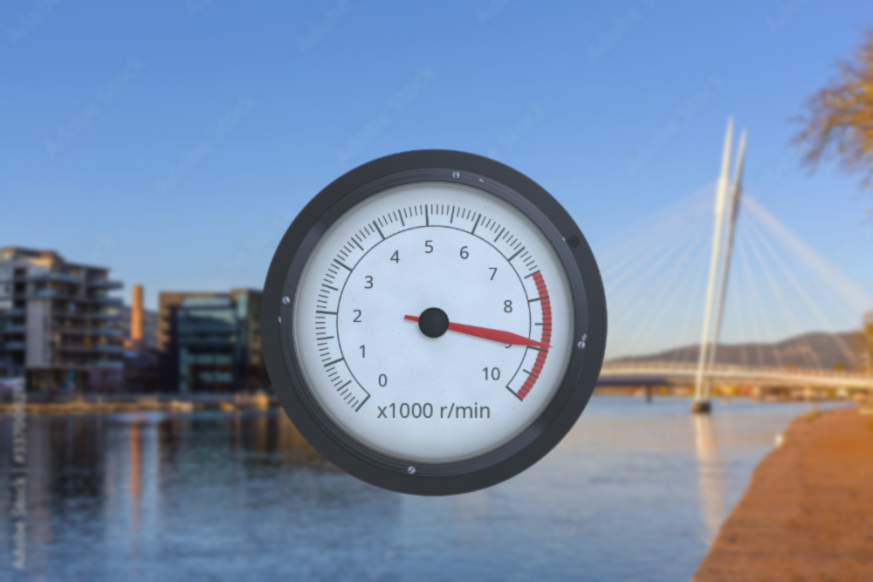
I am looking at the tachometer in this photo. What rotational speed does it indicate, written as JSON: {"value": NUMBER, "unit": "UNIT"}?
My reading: {"value": 8900, "unit": "rpm"}
